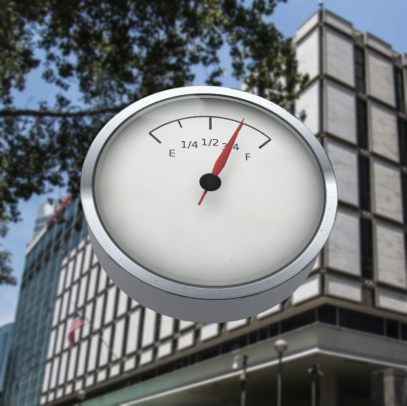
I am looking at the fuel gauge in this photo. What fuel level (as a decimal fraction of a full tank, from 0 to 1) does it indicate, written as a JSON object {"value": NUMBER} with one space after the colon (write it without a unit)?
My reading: {"value": 0.75}
